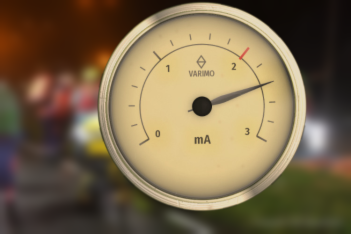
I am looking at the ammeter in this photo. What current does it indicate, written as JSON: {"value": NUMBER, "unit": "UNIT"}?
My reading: {"value": 2.4, "unit": "mA"}
